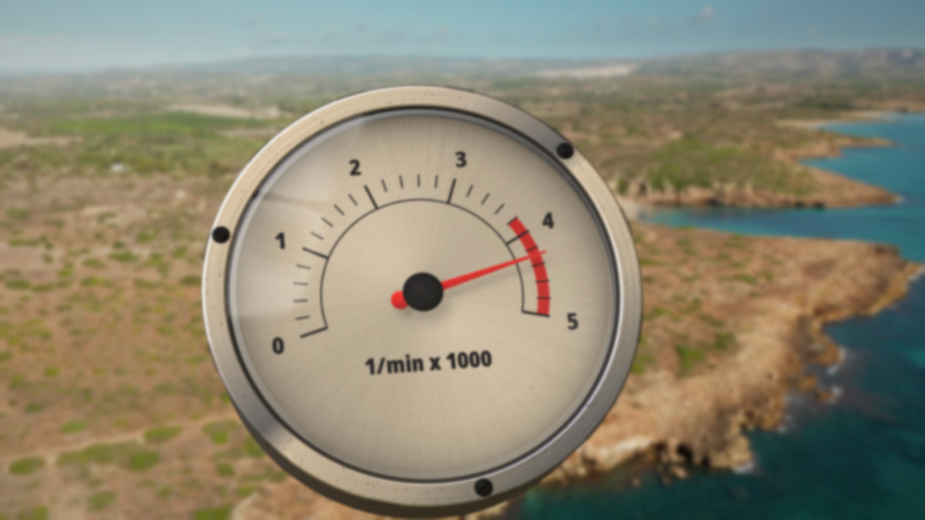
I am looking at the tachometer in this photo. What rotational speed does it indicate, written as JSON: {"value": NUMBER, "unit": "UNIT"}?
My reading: {"value": 4300, "unit": "rpm"}
